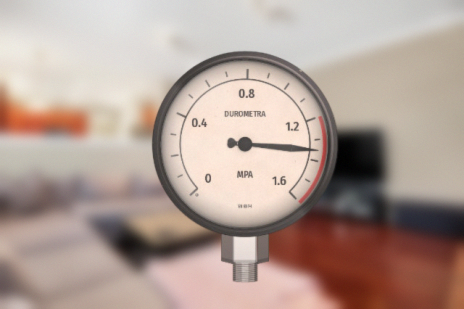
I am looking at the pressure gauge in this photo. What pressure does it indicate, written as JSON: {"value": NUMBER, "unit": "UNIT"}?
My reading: {"value": 1.35, "unit": "MPa"}
